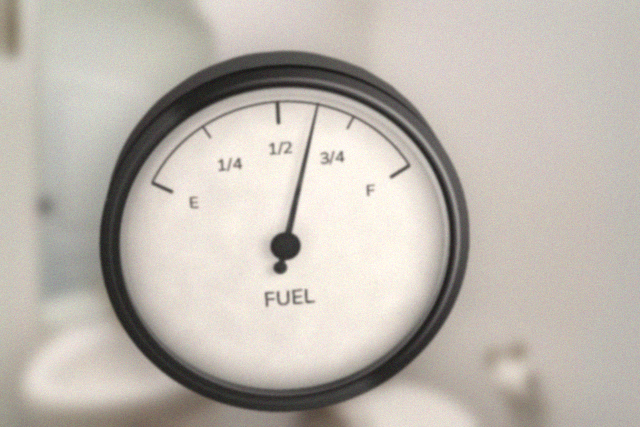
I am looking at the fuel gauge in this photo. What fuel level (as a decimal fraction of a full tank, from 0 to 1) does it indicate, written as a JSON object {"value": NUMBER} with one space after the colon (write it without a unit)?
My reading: {"value": 0.625}
